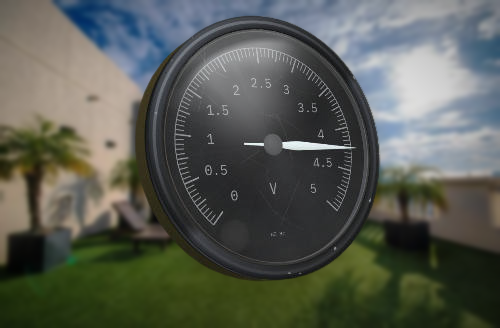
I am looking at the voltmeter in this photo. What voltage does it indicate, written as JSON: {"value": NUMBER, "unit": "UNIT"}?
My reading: {"value": 4.25, "unit": "V"}
